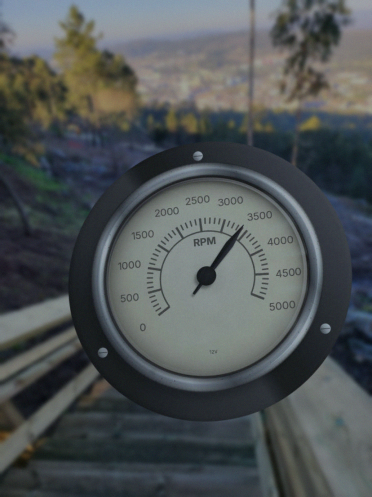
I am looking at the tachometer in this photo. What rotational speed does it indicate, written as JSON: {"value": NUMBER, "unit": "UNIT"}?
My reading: {"value": 3400, "unit": "rpm"}
